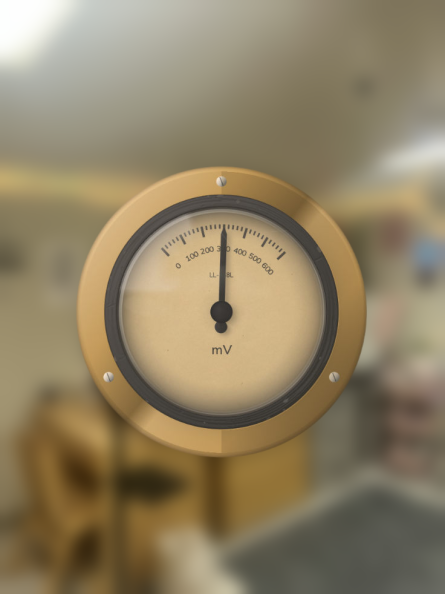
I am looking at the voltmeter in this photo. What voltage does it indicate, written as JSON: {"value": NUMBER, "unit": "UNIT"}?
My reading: {"value": 300, "unit": "mV"}
